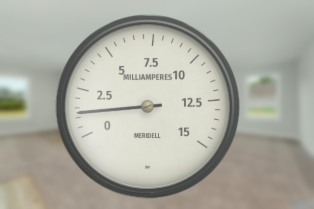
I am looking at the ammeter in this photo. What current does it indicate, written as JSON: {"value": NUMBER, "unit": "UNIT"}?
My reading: {"value": 1.25, "unit": "mA"}
